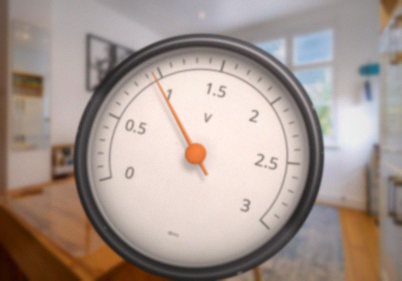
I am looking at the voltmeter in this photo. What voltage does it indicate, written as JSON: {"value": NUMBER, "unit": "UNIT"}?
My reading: {"value": 0.95, "unit": "V"}
